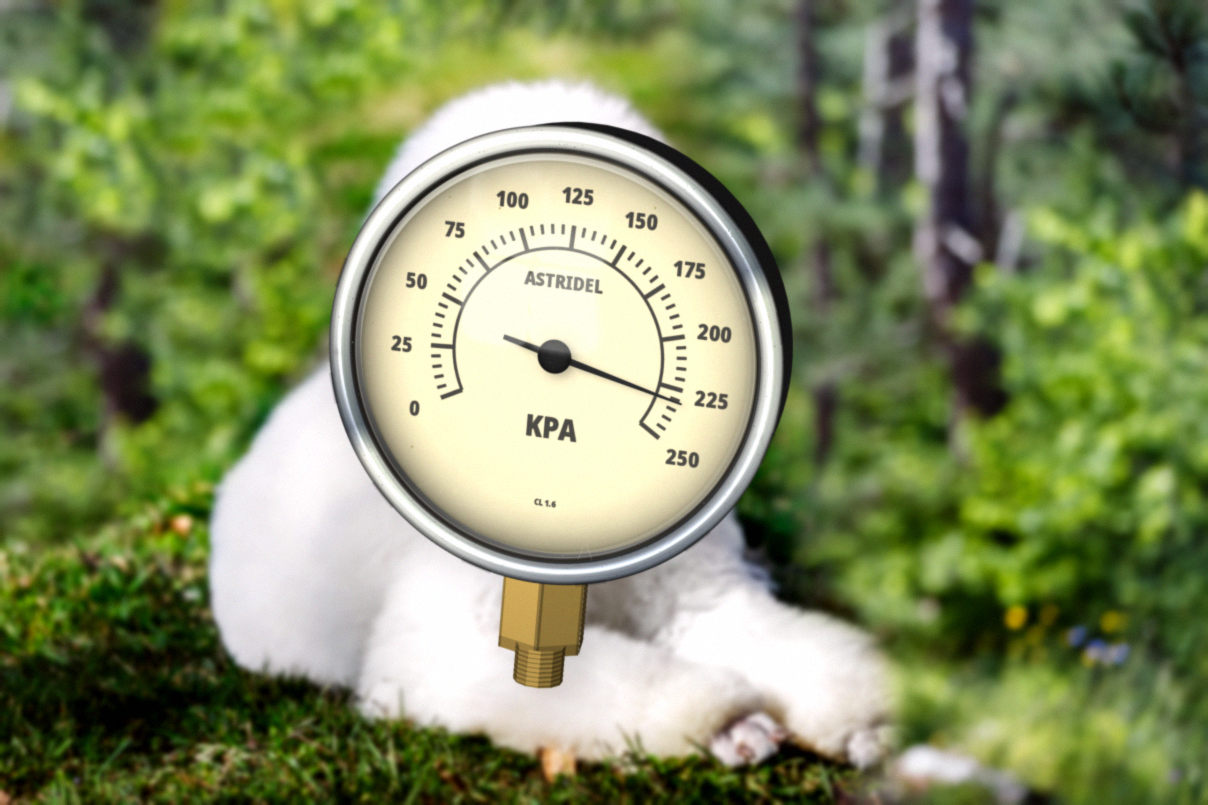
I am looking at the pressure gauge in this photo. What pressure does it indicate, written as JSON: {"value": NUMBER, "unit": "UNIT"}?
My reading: {"value": 230, "unit": "kPa"}
